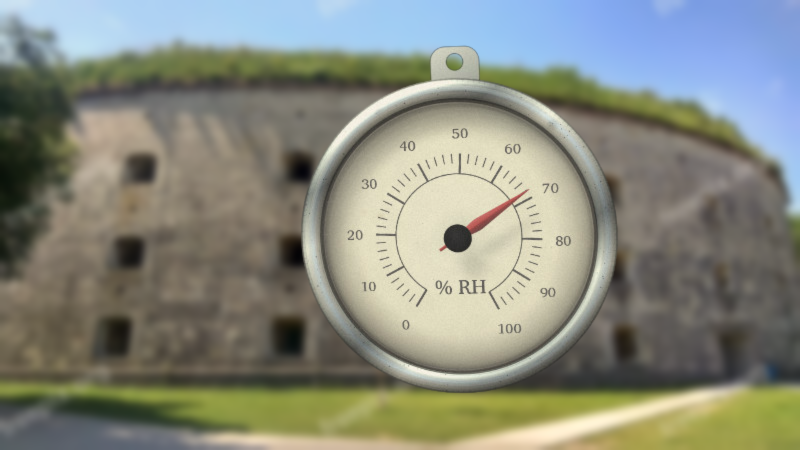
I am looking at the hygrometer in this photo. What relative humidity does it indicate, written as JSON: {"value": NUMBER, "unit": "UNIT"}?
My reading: {"value": 68, "unit": "%"}
